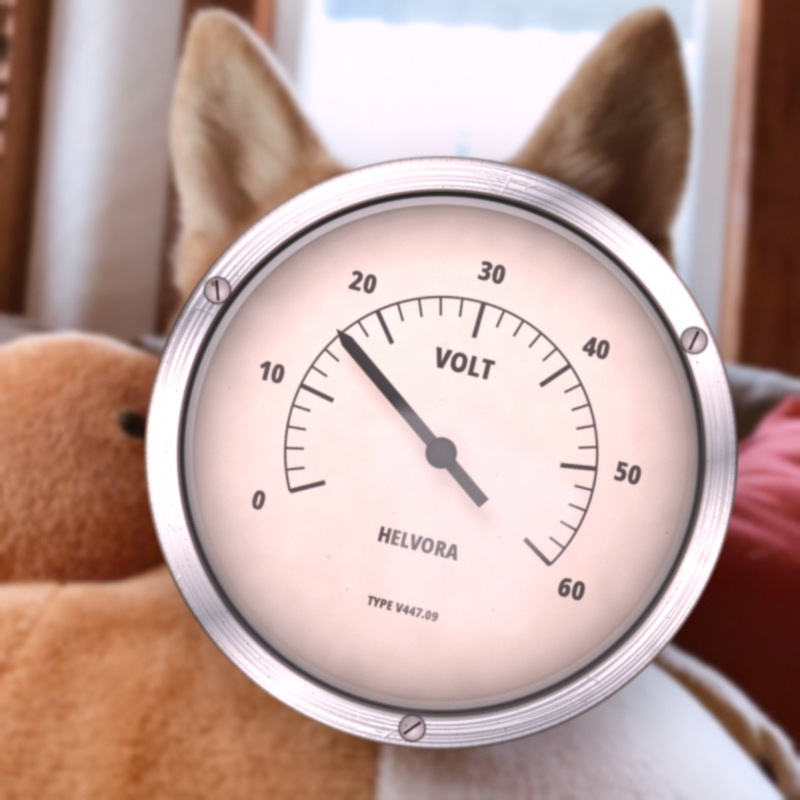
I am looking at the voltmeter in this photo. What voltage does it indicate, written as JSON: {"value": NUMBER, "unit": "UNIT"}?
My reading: {"value": 16, "unit": "V"}
